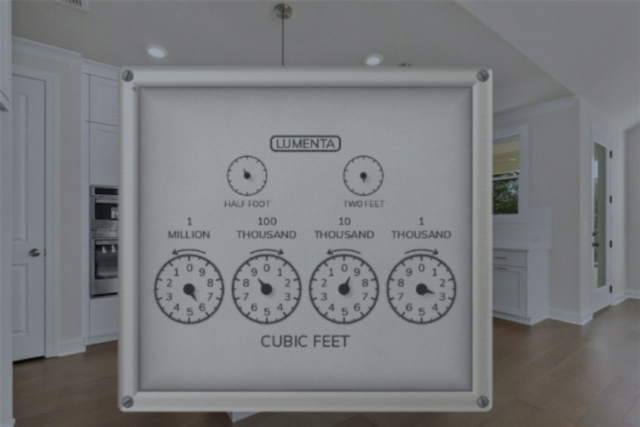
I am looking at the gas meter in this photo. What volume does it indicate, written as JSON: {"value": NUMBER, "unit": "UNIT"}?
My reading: {"value": 589300, "unit": "ft³"}
